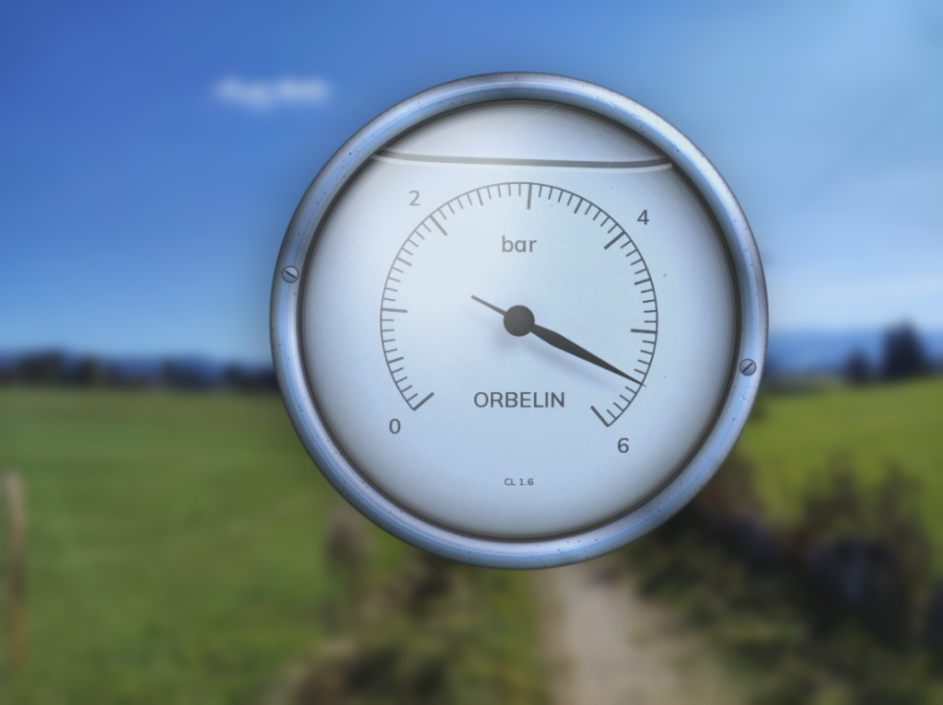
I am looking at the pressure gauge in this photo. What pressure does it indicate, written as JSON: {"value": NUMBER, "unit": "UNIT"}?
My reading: {"value": 5.5, "unit": "bar"}
